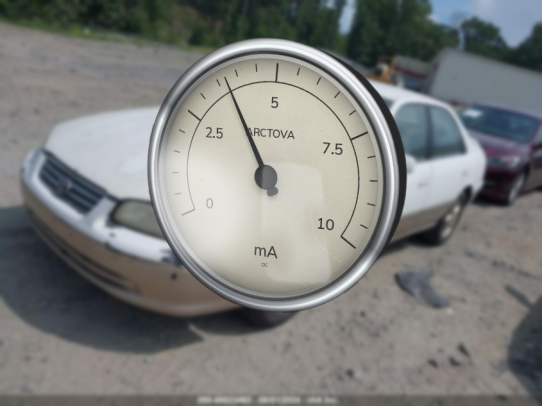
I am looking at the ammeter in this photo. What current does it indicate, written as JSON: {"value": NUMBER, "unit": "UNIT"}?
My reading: {"value": 3.75, "unit": "mA"}
